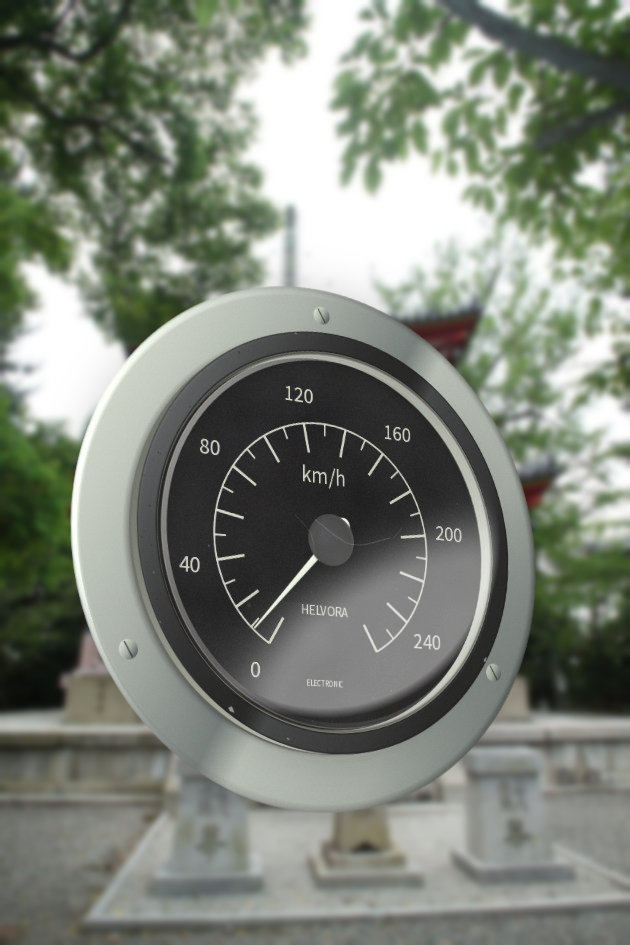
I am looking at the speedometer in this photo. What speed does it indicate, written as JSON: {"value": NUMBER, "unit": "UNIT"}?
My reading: {"value": 10, "unit": "km/h"}
